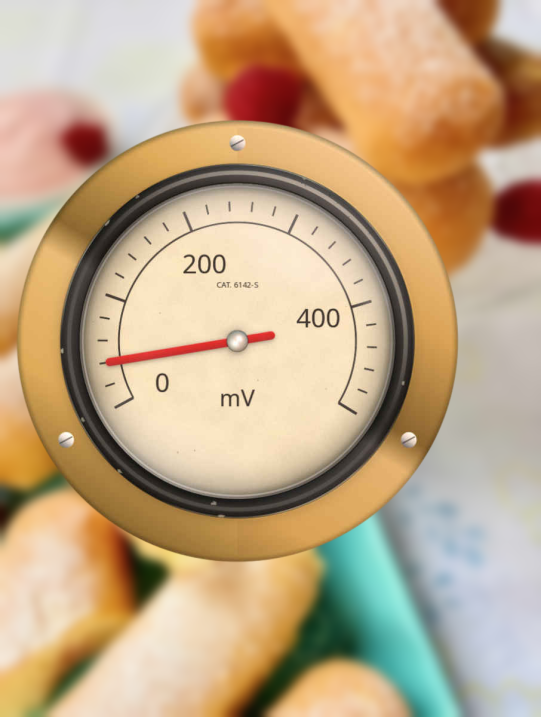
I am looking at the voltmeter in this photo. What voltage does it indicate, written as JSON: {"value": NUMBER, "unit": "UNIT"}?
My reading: {"value": 40, "unit": "mV"}
